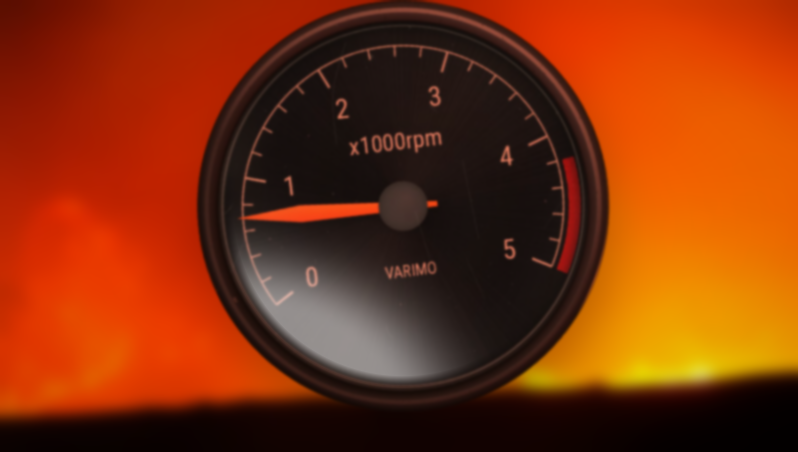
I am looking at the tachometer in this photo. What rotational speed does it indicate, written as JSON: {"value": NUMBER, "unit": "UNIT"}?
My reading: {"value": 700, "unit": "rpm"}
